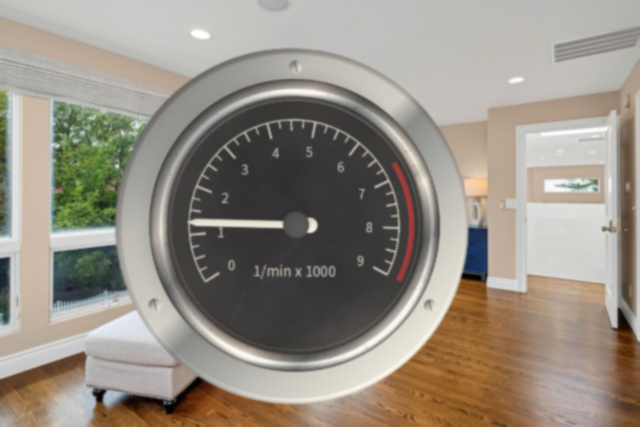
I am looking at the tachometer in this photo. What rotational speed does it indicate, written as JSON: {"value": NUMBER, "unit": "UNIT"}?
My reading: {"value": 1250, "unit": "rpm"}
